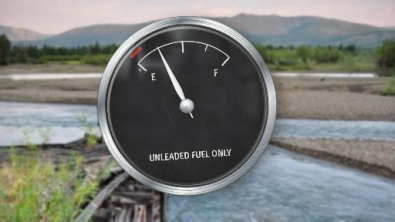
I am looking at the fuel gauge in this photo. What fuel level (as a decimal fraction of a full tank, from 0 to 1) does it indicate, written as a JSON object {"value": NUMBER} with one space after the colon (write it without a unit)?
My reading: {"value": 0.25}
